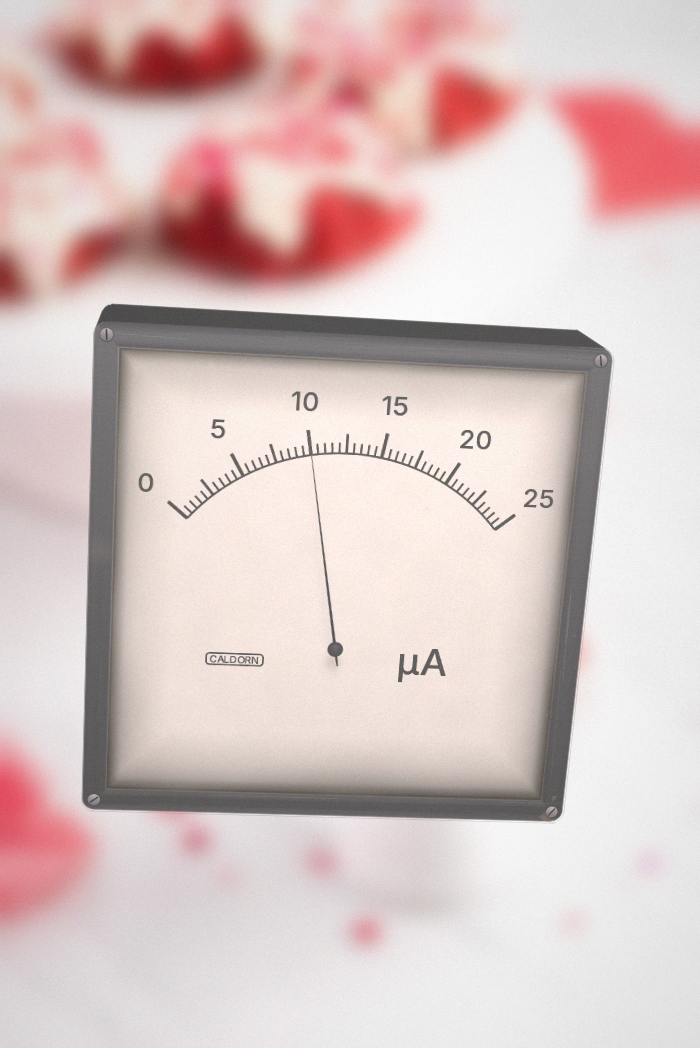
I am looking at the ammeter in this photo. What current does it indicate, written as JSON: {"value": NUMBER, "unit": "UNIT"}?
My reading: {"value": 10, "unit": "µA"}
